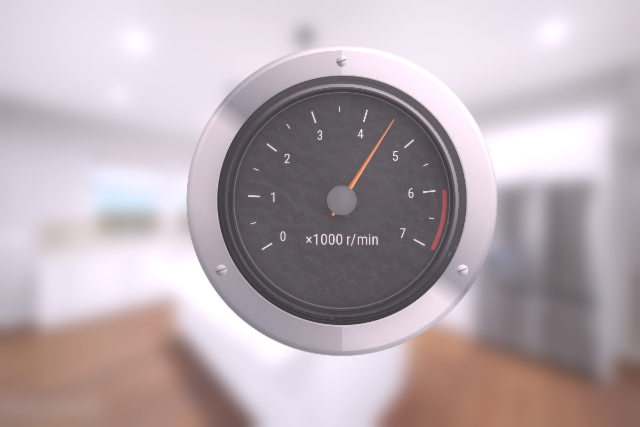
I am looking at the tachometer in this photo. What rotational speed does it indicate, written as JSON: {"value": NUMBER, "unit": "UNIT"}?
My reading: {"value": 4500, "unit": "rpm"}
